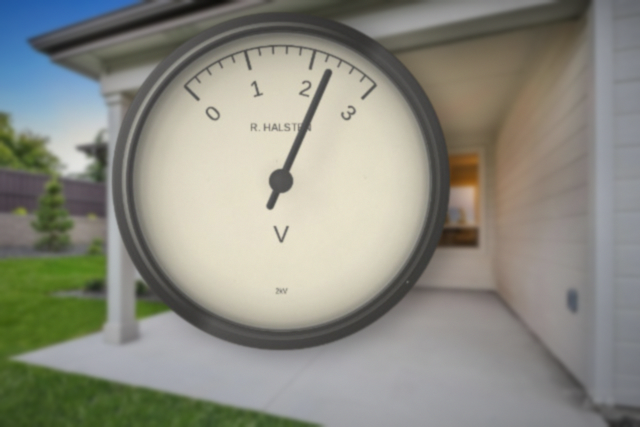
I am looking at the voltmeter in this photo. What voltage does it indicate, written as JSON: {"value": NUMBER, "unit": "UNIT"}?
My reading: {"value": 2.3, "unit": "V"}
